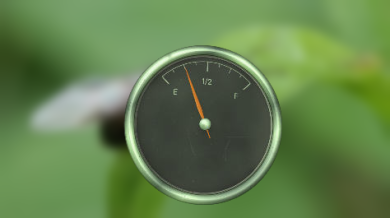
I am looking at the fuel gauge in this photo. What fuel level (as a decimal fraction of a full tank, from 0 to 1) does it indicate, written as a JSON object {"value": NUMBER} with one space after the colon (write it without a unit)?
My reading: {"value": 0.25}
